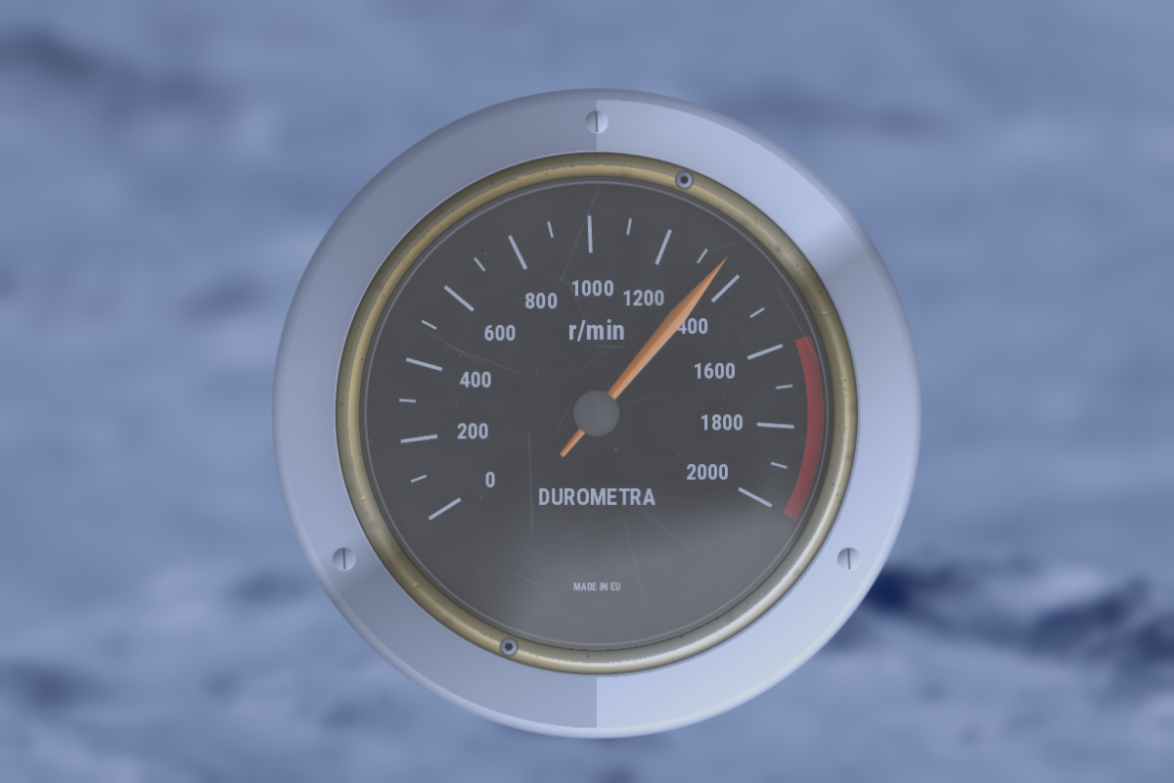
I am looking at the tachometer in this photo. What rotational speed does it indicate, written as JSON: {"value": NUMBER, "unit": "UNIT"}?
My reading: {"value": 1350, "unit": "rpm"}
